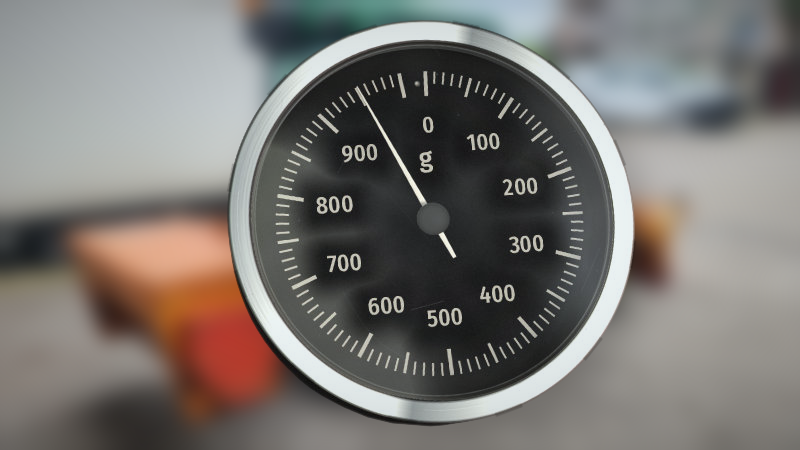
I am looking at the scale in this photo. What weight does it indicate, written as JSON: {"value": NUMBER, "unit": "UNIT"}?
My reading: {"value": 950, "unit": "g"}
